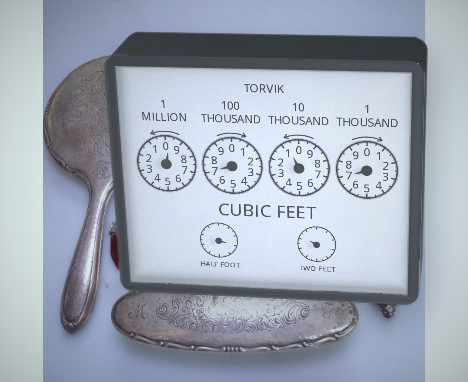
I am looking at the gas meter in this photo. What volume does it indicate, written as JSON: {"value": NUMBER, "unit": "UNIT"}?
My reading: {"value": 970700, "unit": "ft³"}
